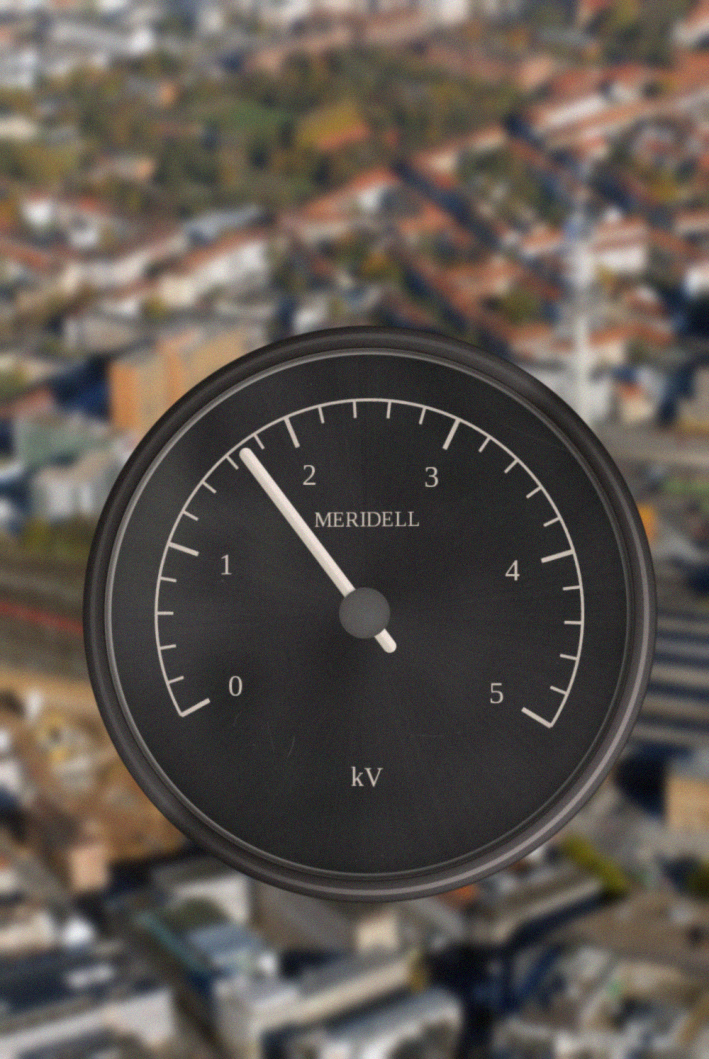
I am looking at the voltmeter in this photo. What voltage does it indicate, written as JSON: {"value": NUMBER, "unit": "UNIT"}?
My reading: {"value": 1.7, "unit": "kV"}
